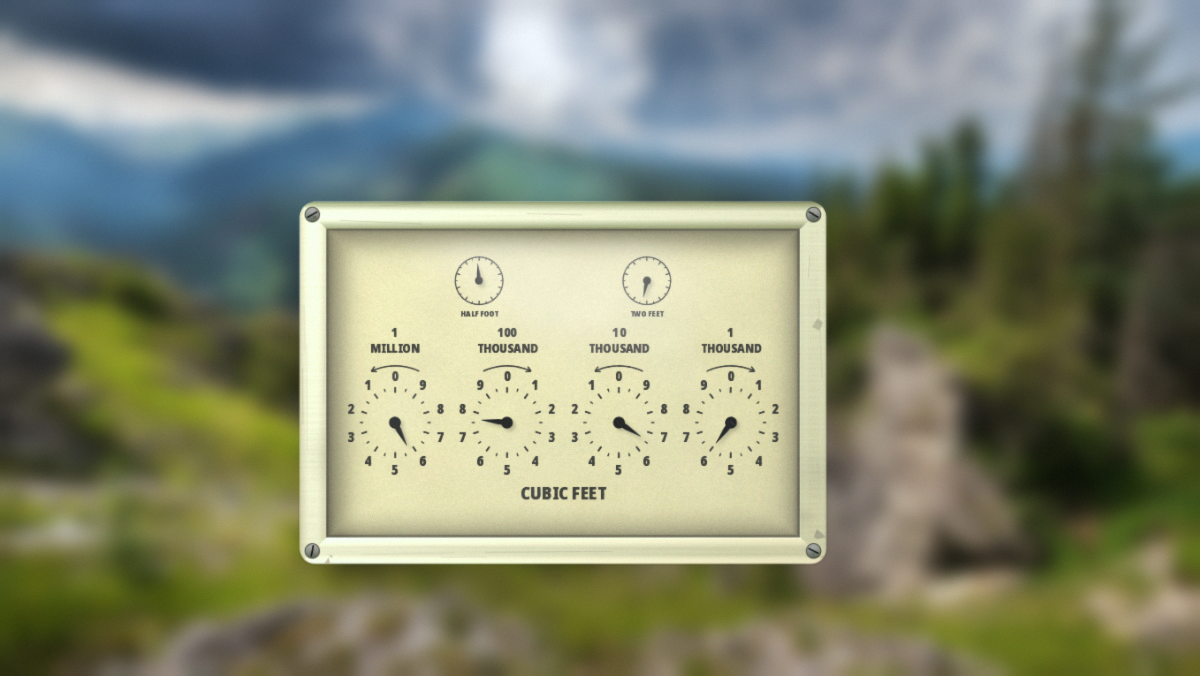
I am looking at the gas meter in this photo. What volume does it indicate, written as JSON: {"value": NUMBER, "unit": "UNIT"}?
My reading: {"value": 576600, "unit": "ft³"}
